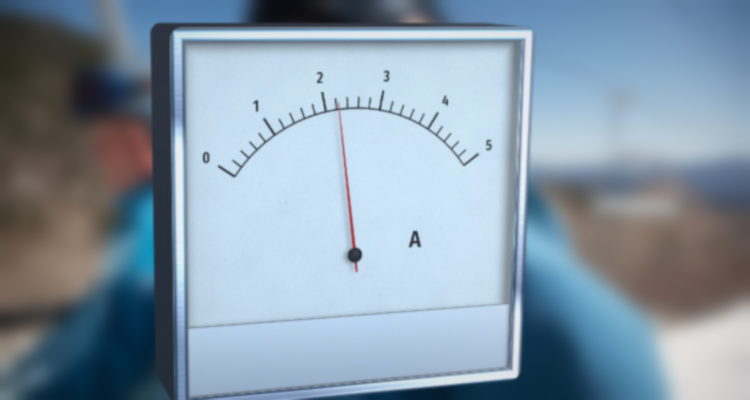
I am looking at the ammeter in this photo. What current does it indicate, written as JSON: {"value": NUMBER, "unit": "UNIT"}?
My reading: {"value": 2.2, "unit": "A"}
